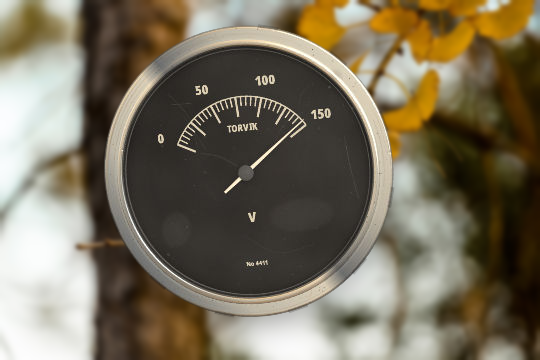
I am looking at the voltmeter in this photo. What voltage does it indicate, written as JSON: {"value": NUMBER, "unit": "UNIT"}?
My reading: {"value": 145, "unit": "V"}
